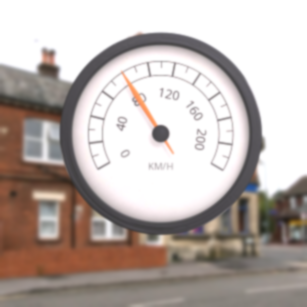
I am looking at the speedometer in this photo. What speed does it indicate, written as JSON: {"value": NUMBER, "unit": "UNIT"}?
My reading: {"value": 80, "unit": "km/h"}
